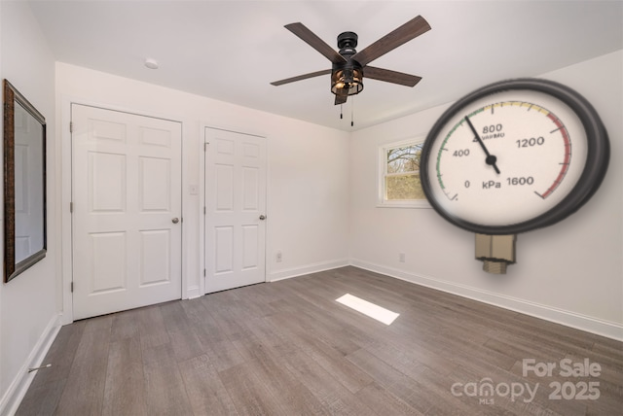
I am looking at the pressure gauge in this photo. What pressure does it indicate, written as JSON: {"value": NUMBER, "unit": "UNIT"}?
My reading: {"value": 650, "unit": "kPa"}
